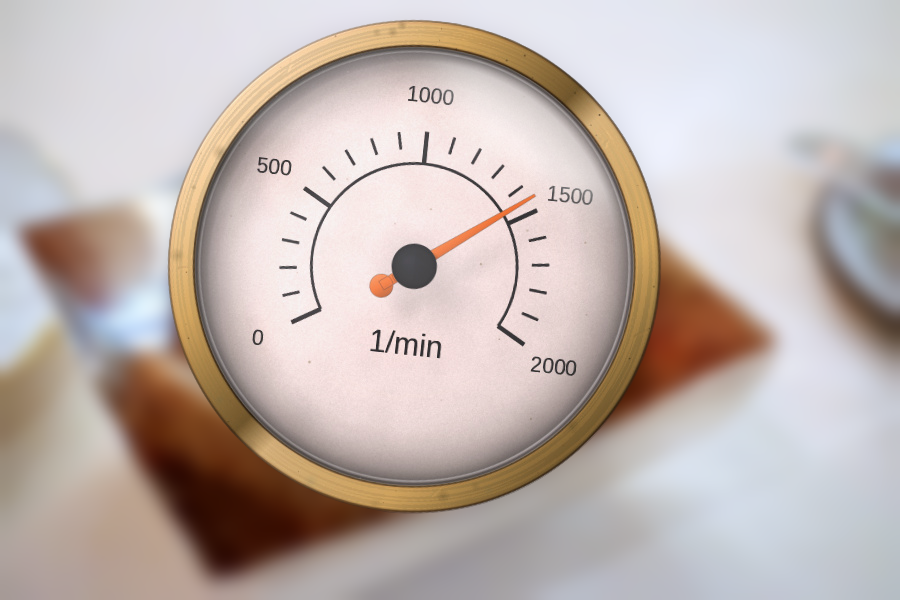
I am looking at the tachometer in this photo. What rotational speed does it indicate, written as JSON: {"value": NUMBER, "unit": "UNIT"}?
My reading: {"value": 1450, "unit": "rpm"}
